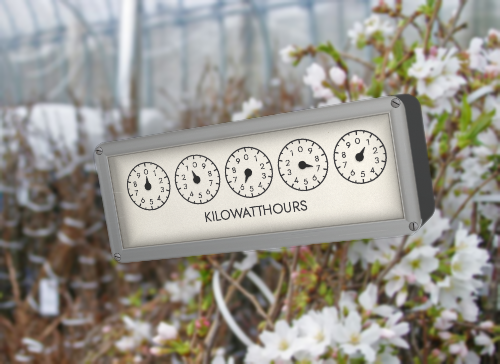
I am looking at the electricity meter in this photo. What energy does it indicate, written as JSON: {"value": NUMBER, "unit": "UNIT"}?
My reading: {"value": 571, "unit": "kWh"}
